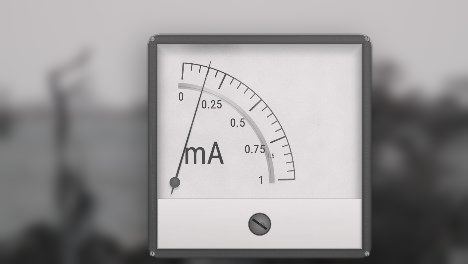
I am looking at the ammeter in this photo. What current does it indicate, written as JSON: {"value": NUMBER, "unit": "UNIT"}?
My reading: {"value": 0.15, "unit": "mA"}
